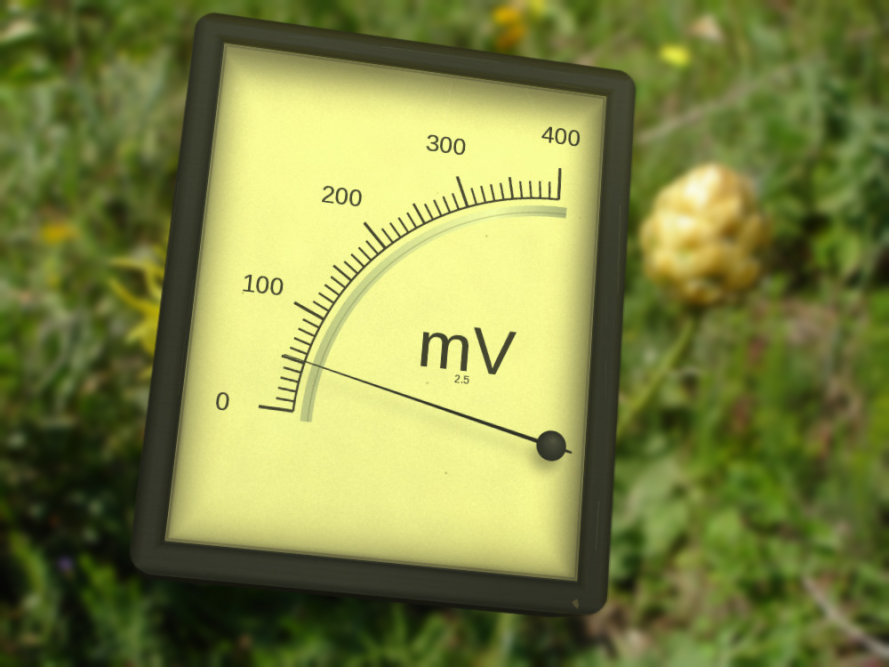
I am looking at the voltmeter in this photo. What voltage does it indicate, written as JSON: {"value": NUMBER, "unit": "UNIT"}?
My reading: {"value": 50, "unit": "mV"}
